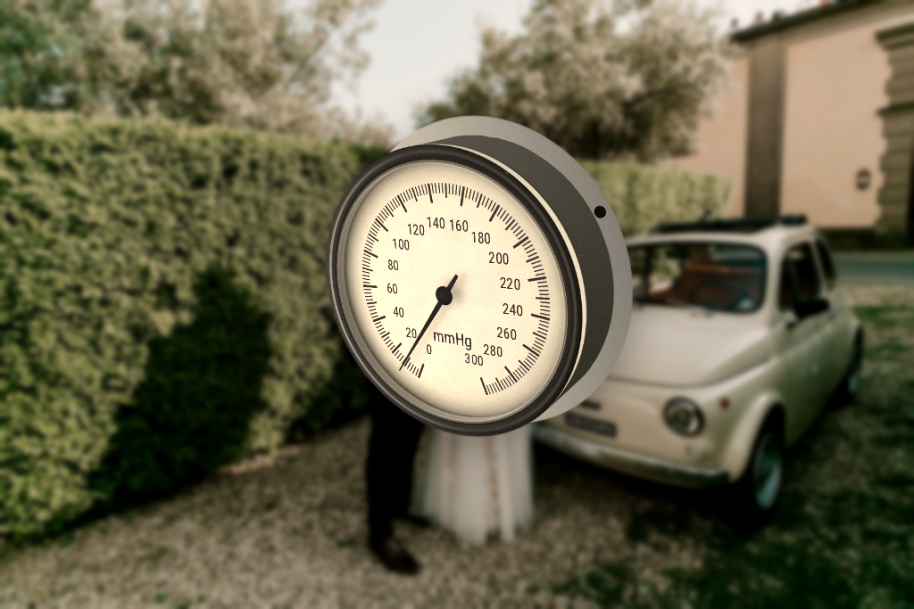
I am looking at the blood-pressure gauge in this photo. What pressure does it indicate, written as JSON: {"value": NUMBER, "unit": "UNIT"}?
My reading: {"value": 10, "unit": "mmHg"}
